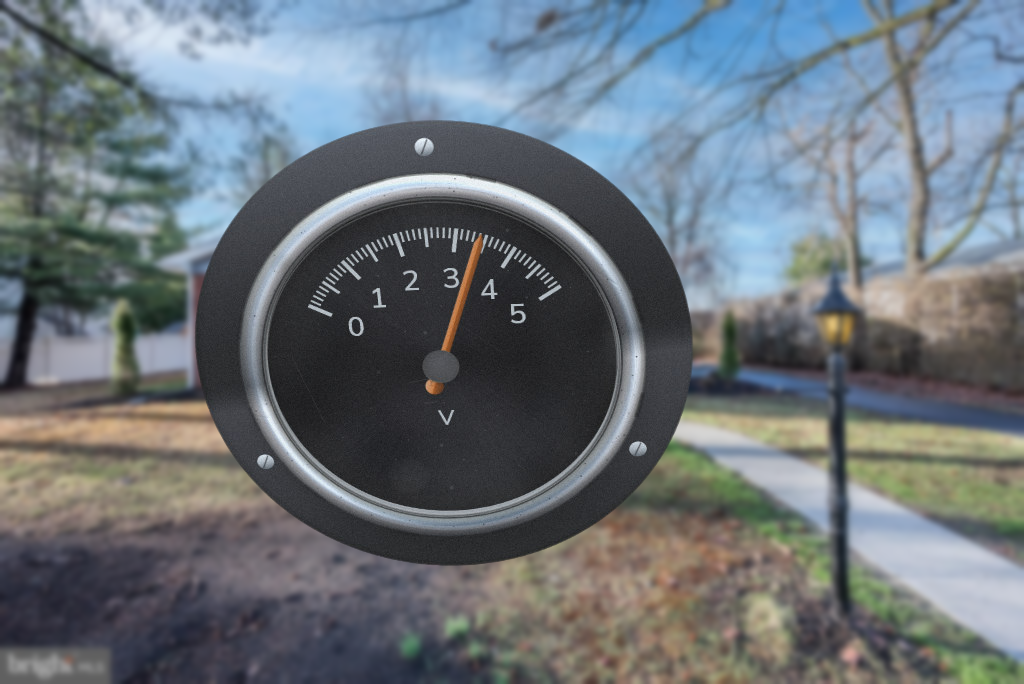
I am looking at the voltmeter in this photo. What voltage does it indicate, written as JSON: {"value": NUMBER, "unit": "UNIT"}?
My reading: {"value": 3.4, "unit": "V"}
